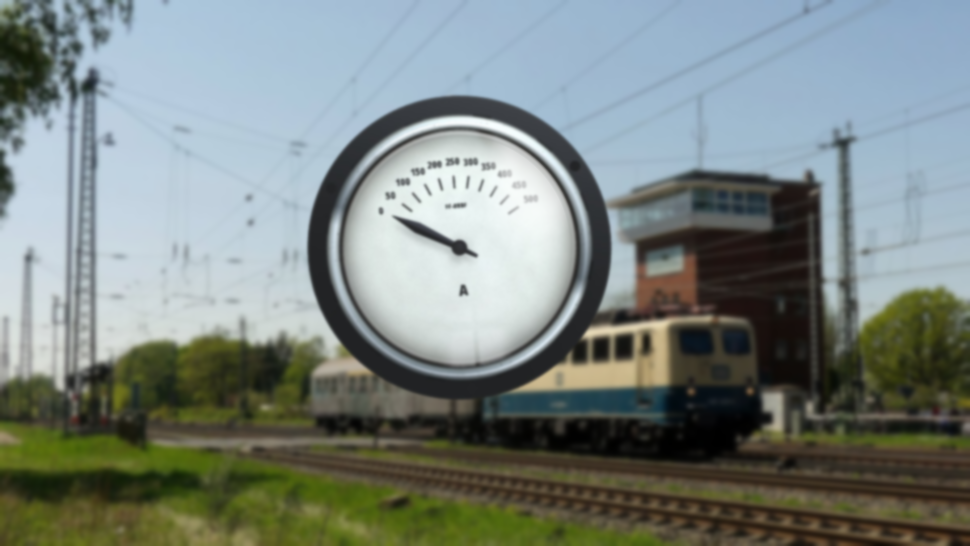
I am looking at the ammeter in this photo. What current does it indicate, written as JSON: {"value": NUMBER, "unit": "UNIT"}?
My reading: {"value": 0, "unit": "A"}
